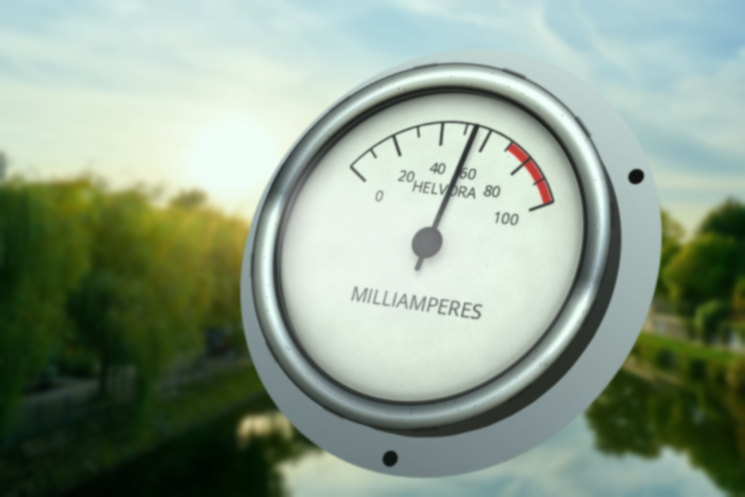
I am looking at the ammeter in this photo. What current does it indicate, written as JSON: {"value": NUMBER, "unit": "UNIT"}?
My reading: {"value": 55, "unit": "mA"}
